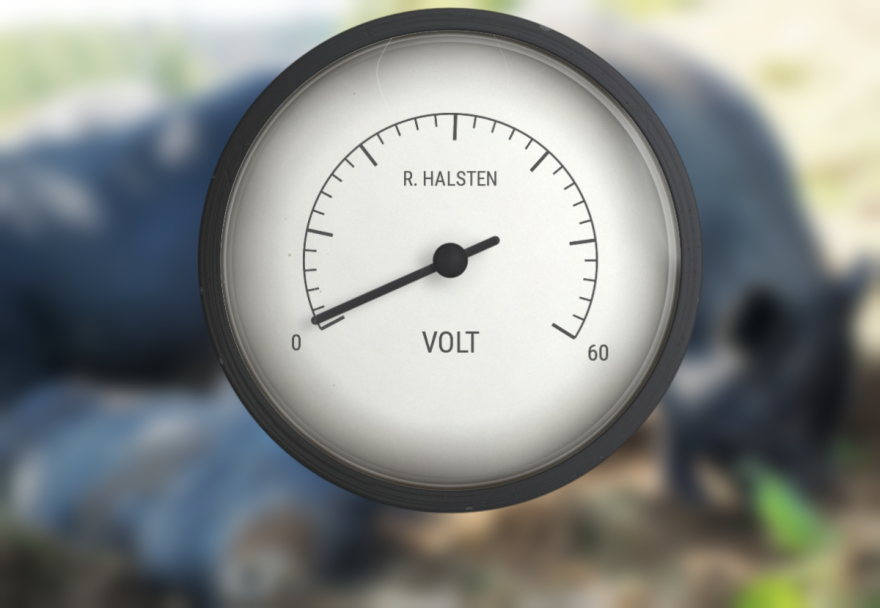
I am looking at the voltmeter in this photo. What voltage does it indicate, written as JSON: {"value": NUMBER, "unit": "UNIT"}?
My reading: {"value": 1, "unit": "V"}
